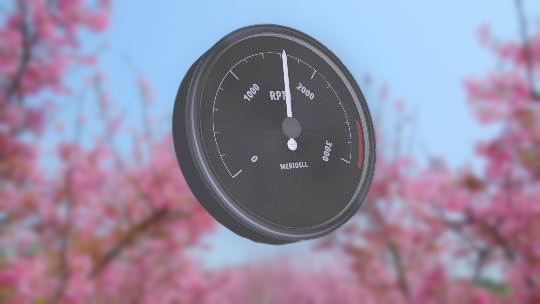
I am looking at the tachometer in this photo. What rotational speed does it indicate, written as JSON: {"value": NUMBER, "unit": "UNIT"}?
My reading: {"value": 1600, "unit": "rpm"}
